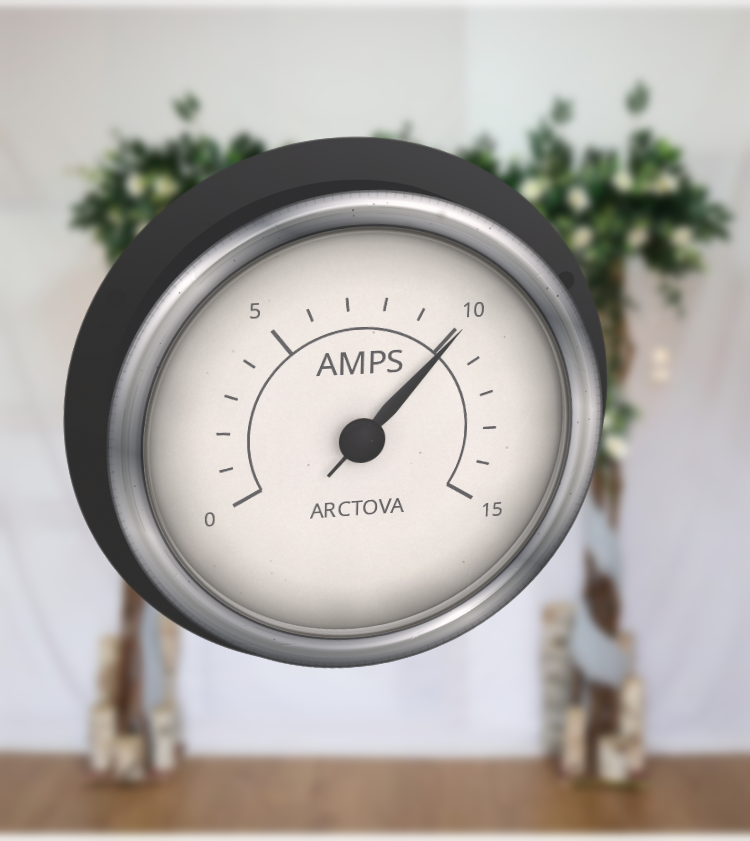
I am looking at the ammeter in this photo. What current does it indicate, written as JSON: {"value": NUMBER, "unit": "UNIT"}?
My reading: {"value": 10, "unit": "A"}
